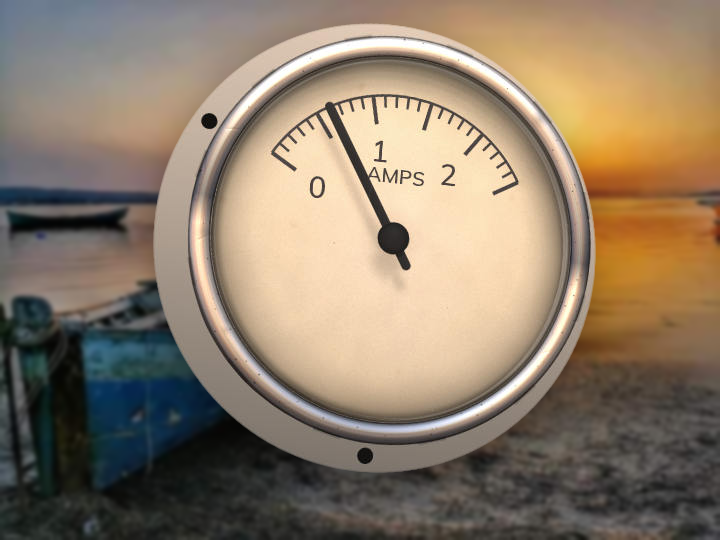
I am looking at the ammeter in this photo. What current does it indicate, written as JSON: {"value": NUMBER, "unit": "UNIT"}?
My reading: {"value": 0.6, "unit": "A"}
